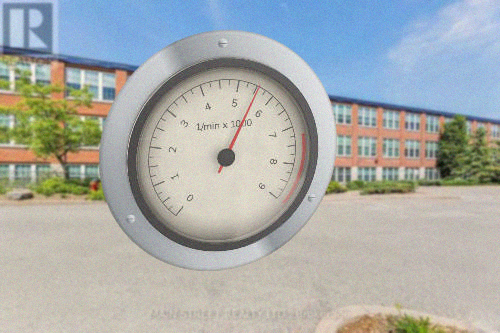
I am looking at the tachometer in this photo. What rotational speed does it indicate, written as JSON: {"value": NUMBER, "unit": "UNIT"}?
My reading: {"value": 5500, "unit": "rpm"}
